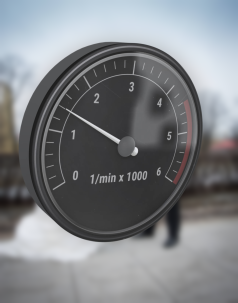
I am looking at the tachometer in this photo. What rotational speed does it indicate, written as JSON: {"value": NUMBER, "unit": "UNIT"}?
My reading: {"value": 1400, "unit": "rpm"}
